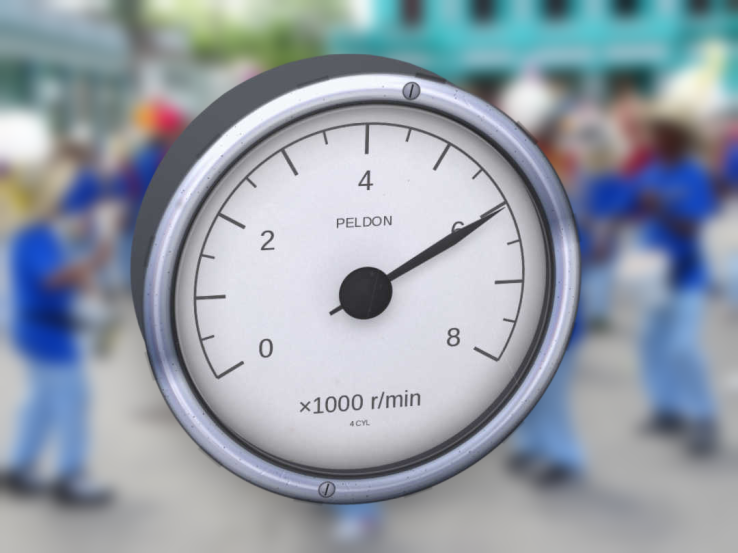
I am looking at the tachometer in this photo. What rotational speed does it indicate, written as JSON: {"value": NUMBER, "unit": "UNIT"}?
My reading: {"value": 6000, "unit": "rpm"}
